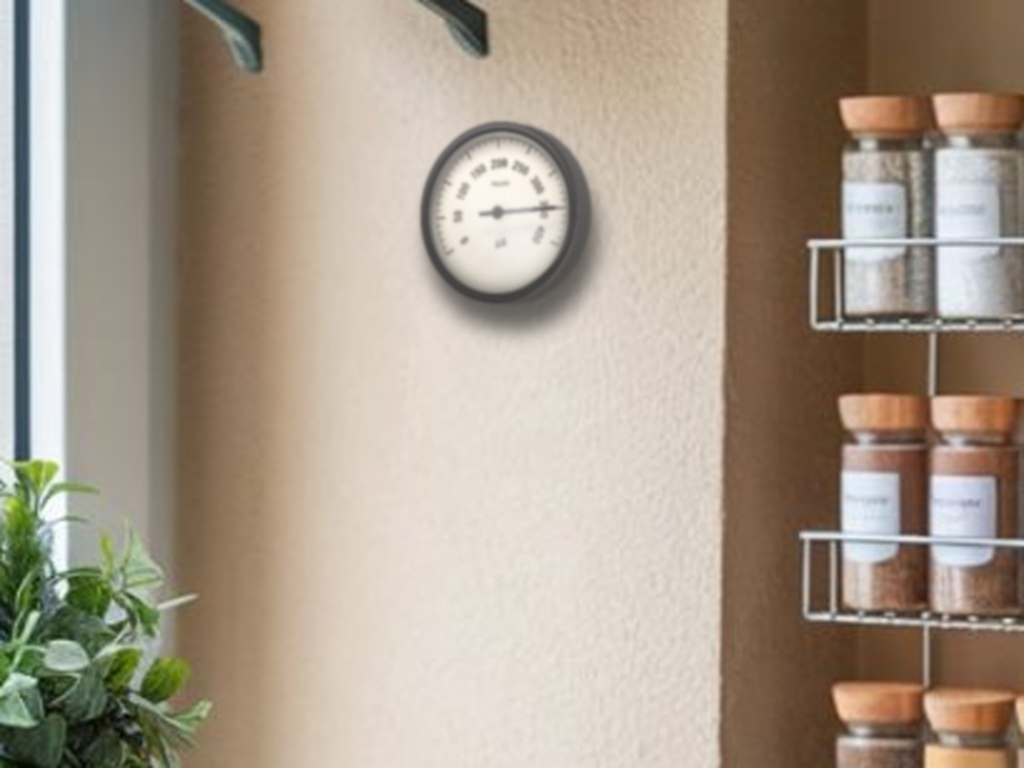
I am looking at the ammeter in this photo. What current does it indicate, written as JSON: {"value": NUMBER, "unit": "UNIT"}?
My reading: {"value": 350, "unit": "µA"}
